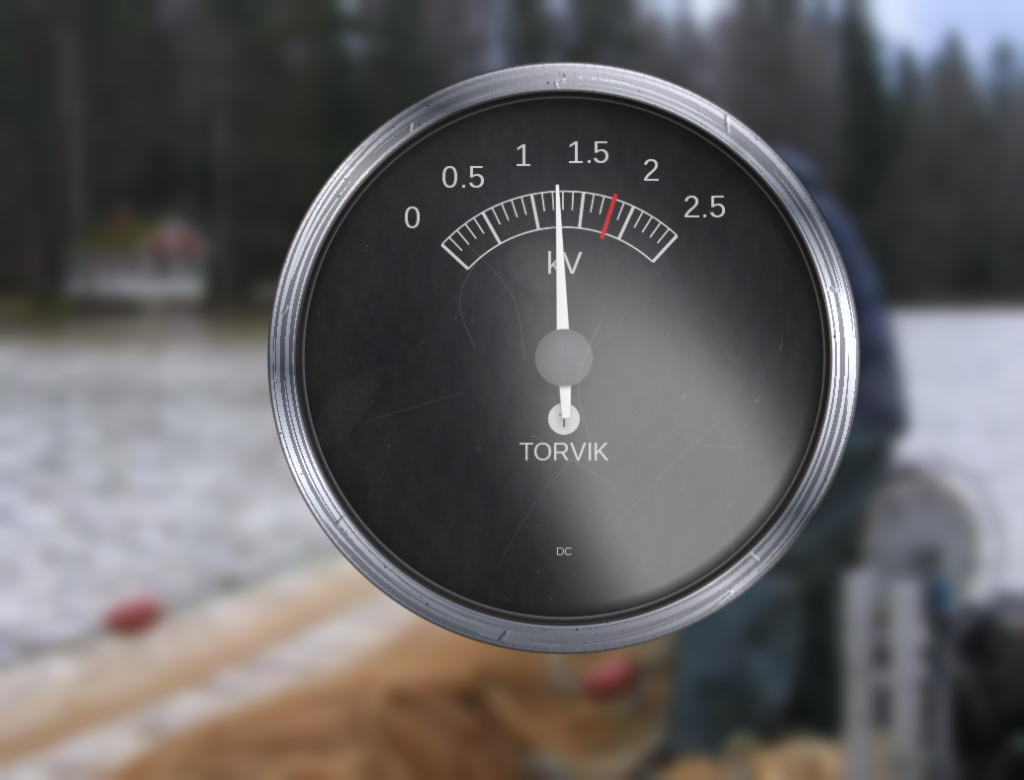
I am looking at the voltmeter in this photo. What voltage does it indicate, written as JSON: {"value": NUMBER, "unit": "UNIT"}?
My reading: {"value": 1.25, "unit": "kV"}
